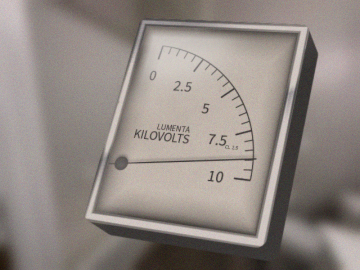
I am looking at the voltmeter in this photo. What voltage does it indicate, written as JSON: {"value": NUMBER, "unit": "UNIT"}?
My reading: {"value": 9, "unit": "kV"}
